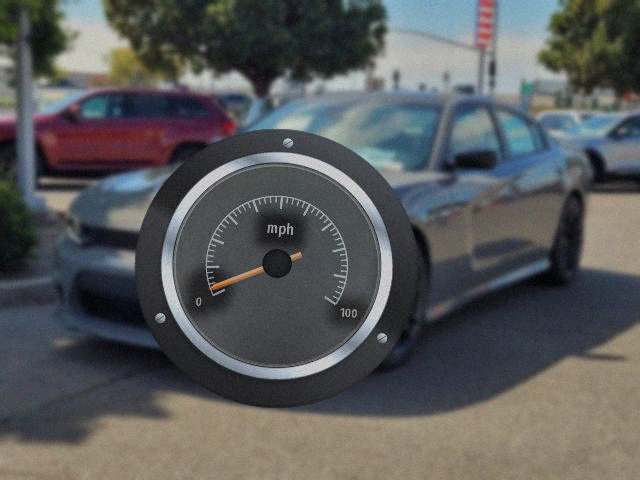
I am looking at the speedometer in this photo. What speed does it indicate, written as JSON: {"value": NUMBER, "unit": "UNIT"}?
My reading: {"value": 2, "unit": "mph"}
